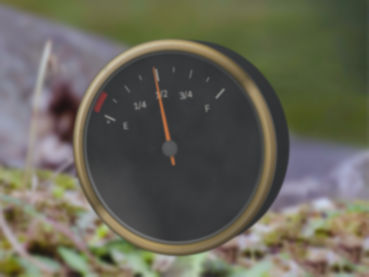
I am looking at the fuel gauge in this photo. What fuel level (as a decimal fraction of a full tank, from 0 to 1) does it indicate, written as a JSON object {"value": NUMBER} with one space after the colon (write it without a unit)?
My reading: {"value": 0.5}
